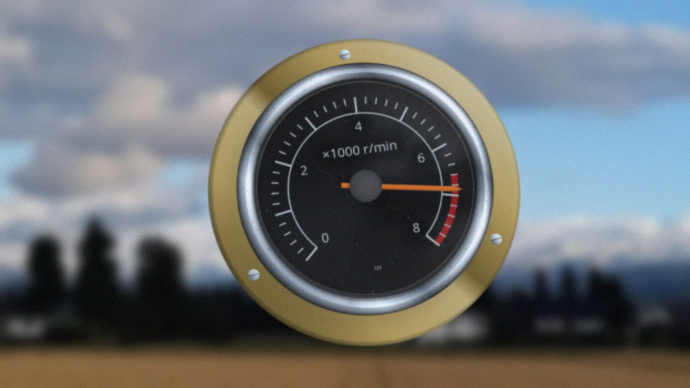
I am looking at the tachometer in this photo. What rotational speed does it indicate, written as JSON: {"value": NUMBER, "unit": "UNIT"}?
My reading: {"value": 6900, "unit": "rpm"}
